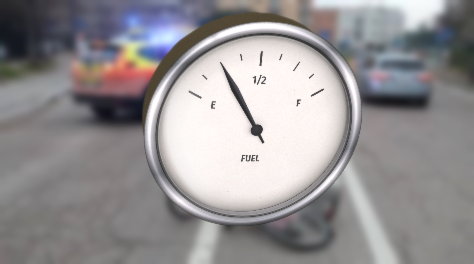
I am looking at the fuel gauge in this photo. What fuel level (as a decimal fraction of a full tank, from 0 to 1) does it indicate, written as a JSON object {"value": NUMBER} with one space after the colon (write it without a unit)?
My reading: {"value": 0.25}
